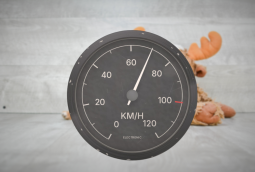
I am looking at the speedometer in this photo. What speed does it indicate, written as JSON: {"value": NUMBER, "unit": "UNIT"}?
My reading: {"value": 70, "unit": "km/h"}
